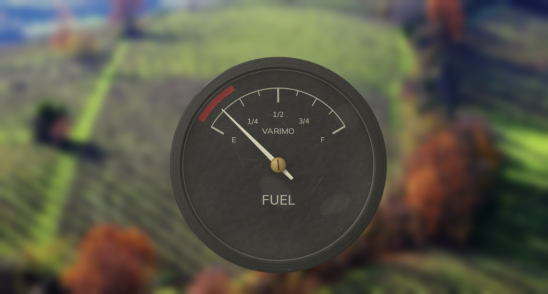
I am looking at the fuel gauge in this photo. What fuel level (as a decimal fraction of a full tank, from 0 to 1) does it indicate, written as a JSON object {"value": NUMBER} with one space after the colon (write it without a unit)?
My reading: {"value": 0.125}
